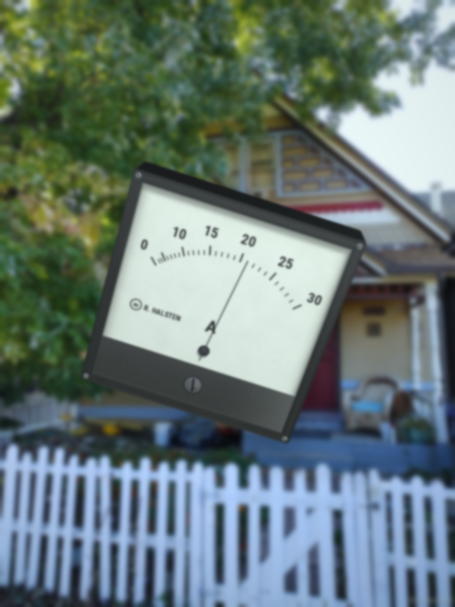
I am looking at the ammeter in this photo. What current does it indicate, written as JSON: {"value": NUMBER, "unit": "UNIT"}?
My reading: {"value": 21, "unit": "A"}
